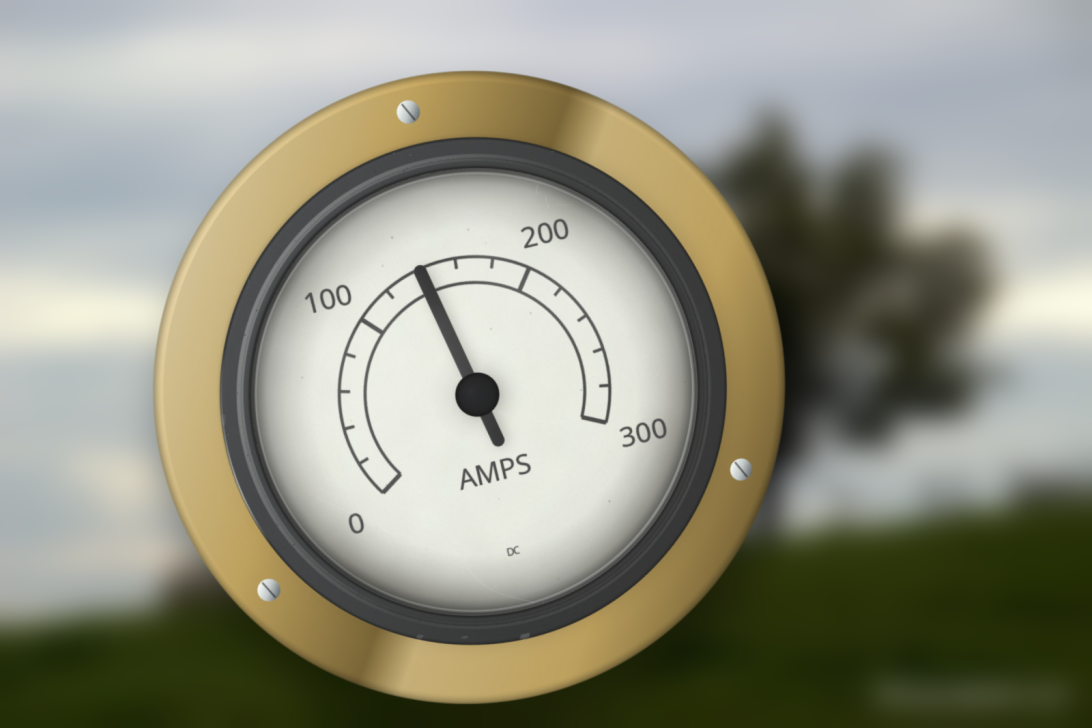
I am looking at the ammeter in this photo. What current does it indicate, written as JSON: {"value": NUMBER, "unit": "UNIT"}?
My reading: {"value": 140, "unit": "A"}
